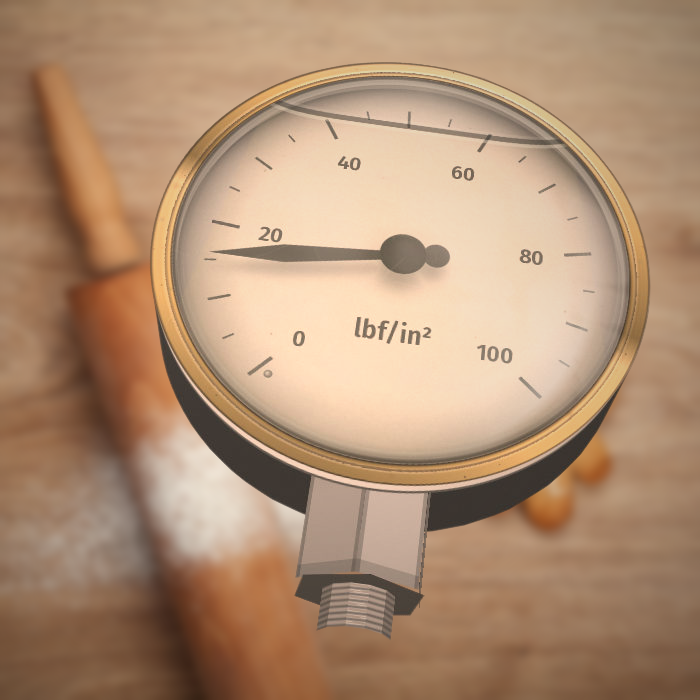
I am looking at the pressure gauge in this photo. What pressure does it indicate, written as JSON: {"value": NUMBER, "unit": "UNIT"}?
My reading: {"value": 15, "unit": "psi"}
